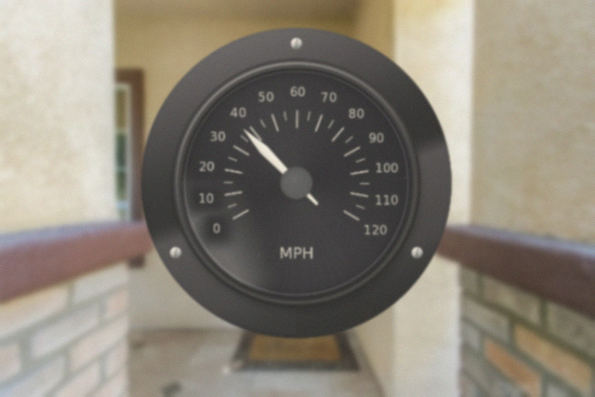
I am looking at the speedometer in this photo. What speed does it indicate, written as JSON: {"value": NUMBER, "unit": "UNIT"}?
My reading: {"value": 37.5, "unit": "mph"}
